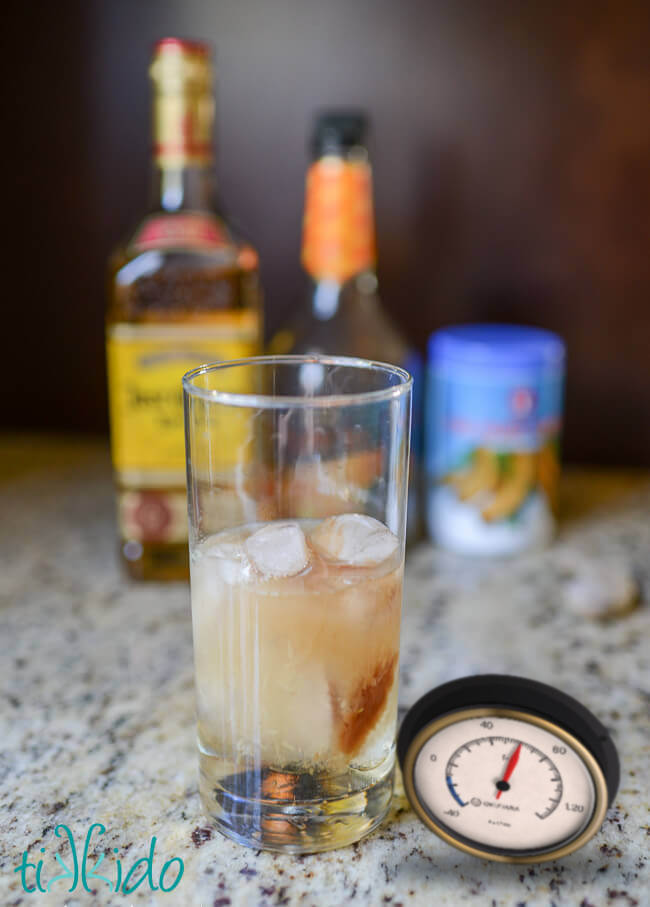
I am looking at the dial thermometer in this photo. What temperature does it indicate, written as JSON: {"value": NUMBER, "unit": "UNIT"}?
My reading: {"value": 60, "unit": "°F"}
